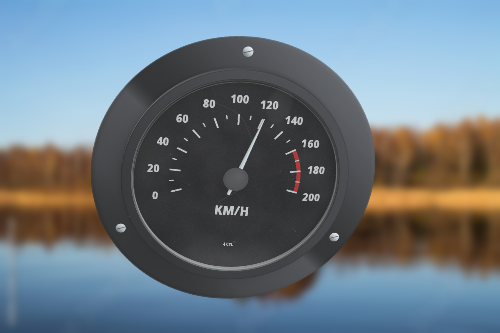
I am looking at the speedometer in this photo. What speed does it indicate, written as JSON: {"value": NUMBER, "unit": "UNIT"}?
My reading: {"value": 120, "unit": "km/h"}
